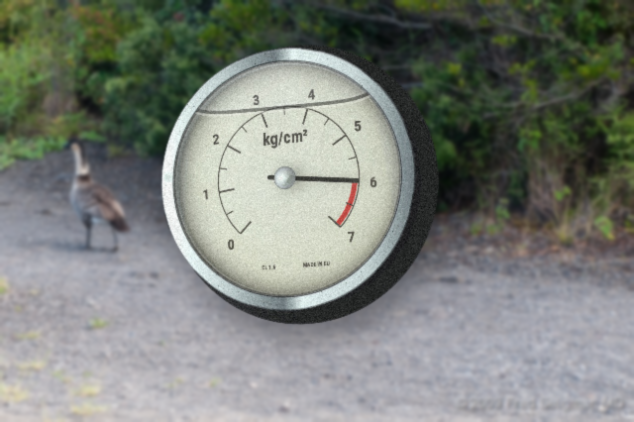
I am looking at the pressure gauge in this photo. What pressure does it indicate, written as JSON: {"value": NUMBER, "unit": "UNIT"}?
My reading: {"value": 6, "unit": "kg/cm²"}
